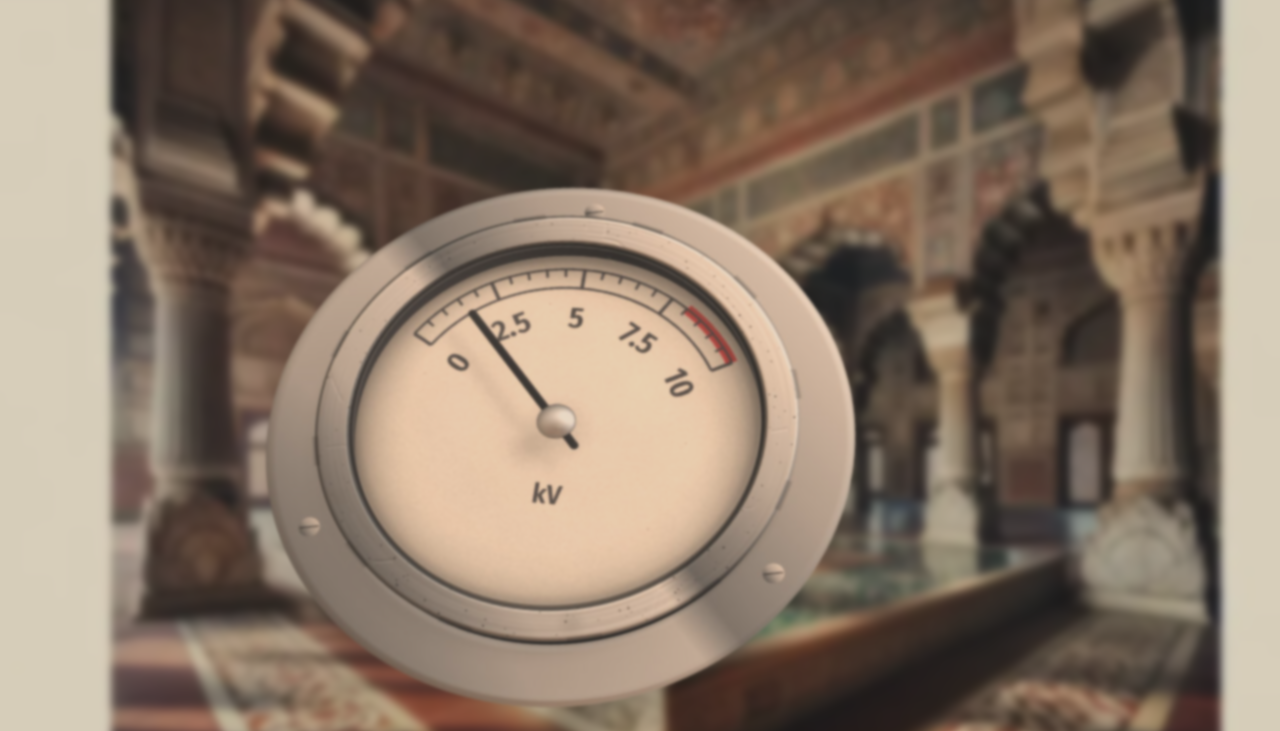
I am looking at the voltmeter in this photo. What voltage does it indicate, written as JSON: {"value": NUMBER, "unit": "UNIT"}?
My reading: {"value": 1.5, "unit": "kV"}
